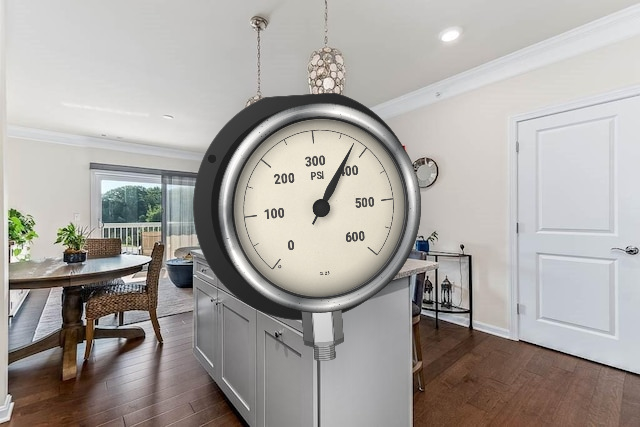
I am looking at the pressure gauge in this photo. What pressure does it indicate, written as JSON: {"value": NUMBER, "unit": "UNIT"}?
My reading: {"value": 375, "unit": "psi"}
